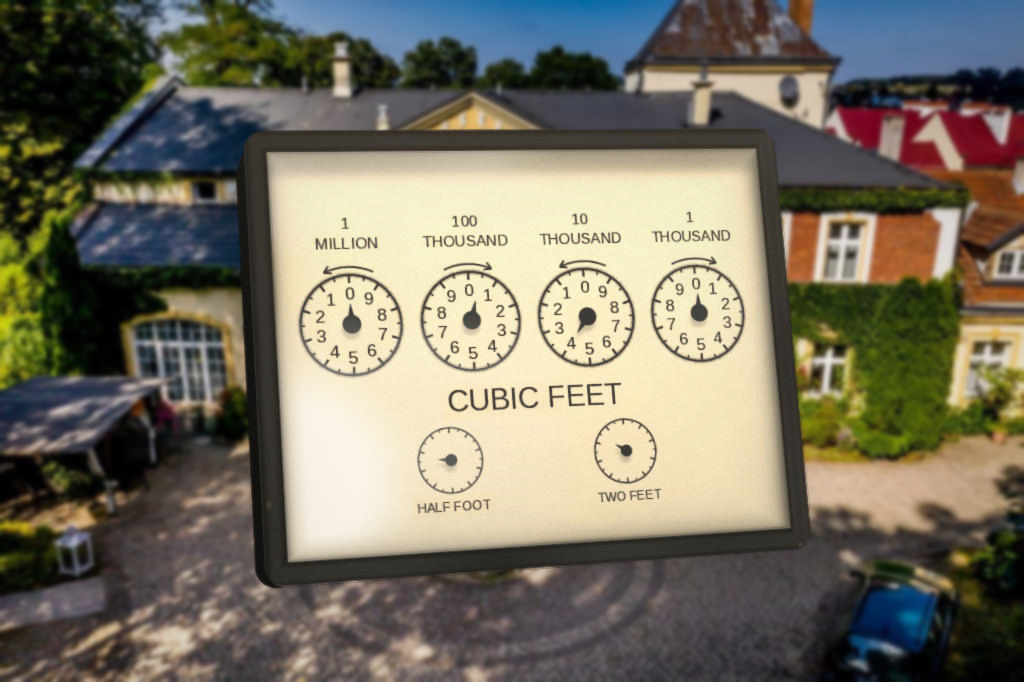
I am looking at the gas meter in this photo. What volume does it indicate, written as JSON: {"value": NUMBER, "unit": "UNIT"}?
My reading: {"value": 4000, "unit": "ft³"}
